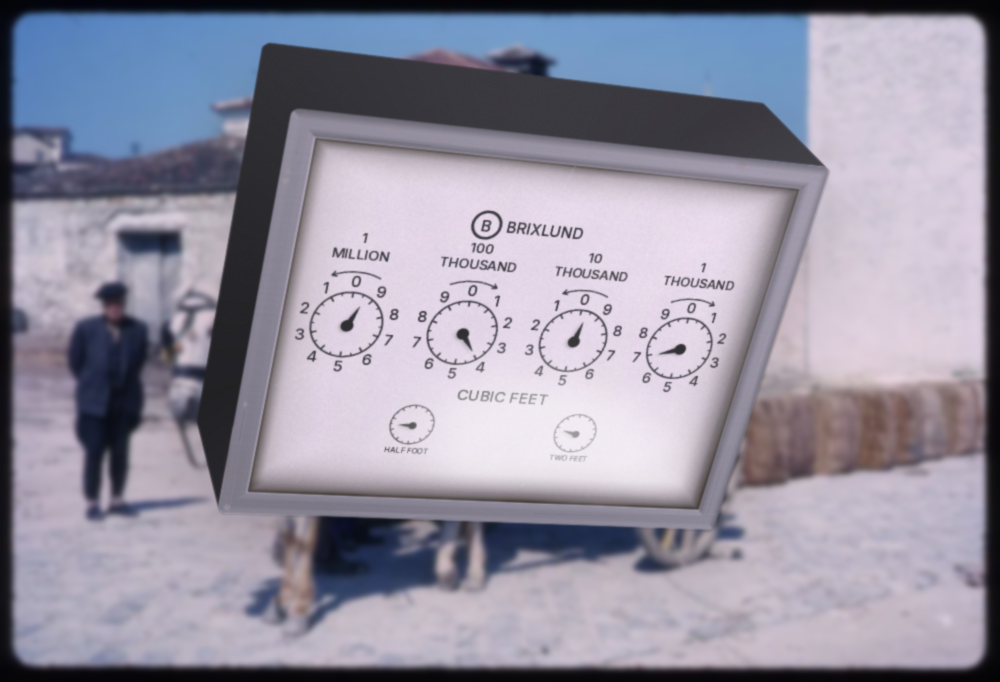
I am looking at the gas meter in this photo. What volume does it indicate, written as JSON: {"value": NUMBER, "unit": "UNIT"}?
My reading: {"value": 939700, "unit": "ft³"}
